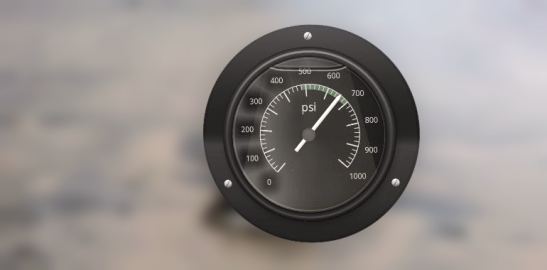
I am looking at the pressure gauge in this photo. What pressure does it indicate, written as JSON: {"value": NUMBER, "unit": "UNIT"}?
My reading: {"value": 660, "unit": "psi"}
